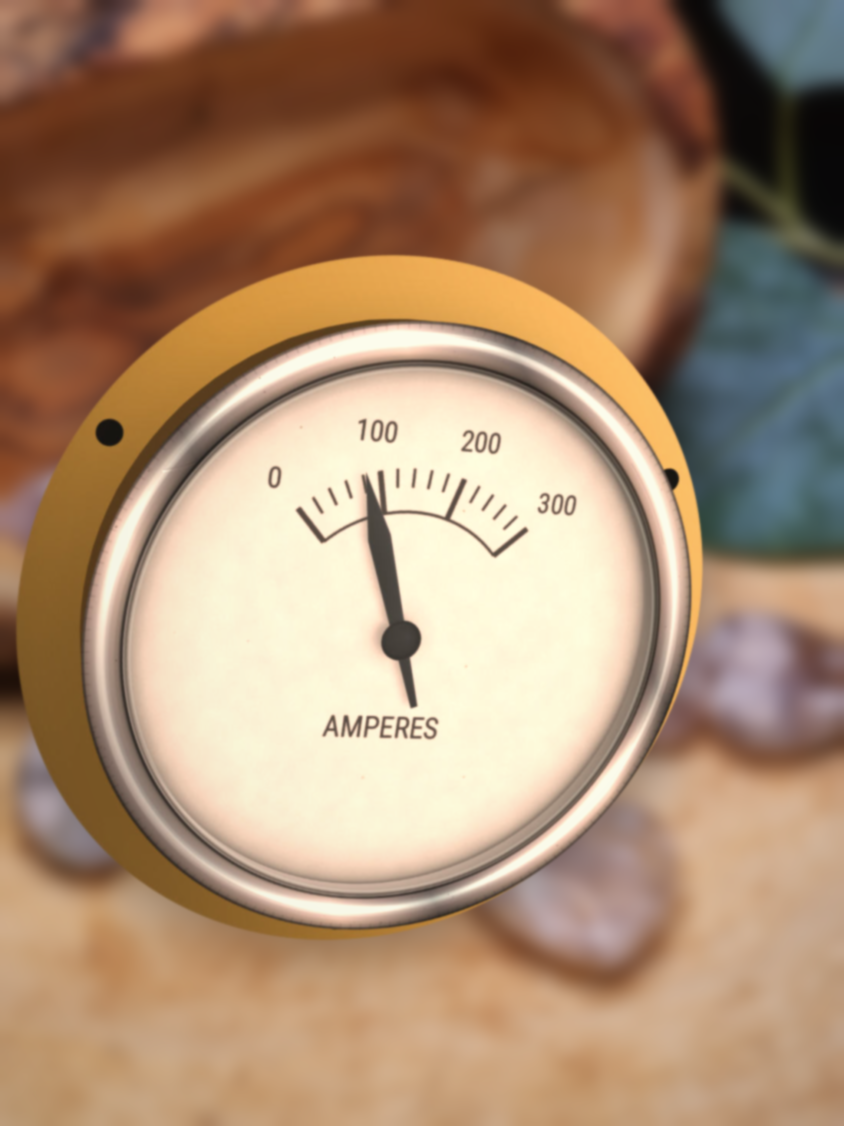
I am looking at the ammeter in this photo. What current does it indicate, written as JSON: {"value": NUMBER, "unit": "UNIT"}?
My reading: {"value": 80, "unit": "A"}
